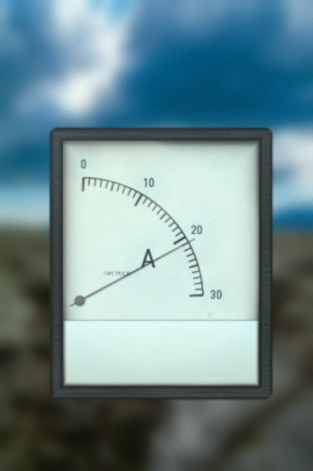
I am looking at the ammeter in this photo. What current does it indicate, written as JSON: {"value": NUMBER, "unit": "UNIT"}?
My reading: {"value": 21, "unit": "A"}
